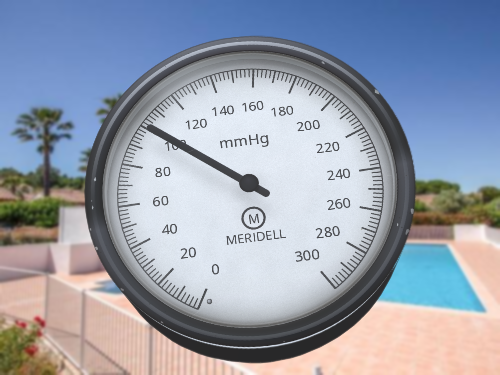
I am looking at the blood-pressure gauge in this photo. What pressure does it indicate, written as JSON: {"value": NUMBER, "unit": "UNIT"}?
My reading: {"value": 100, "unit": "mmHg"}
